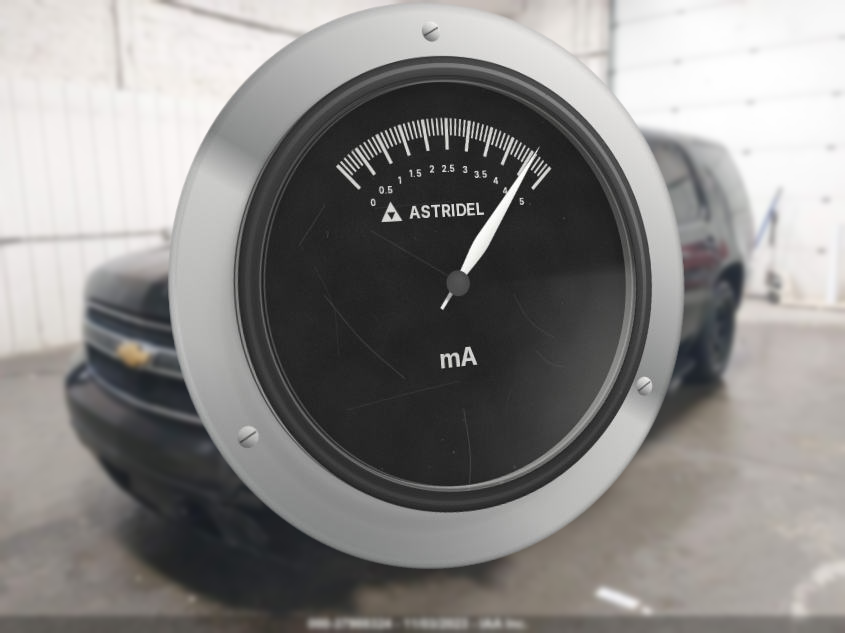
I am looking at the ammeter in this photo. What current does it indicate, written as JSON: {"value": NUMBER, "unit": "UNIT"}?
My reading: {"value": 4.5, "unit": "mA"}
